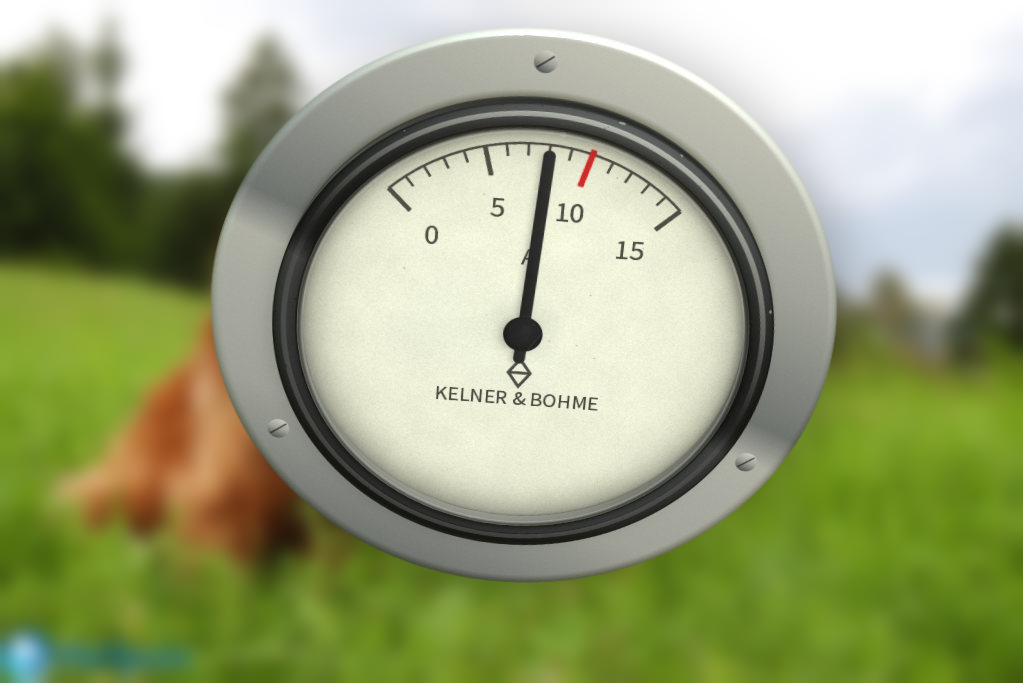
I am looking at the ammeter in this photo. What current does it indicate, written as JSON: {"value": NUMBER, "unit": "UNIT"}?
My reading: {"value": 8, "unit": "A"}
